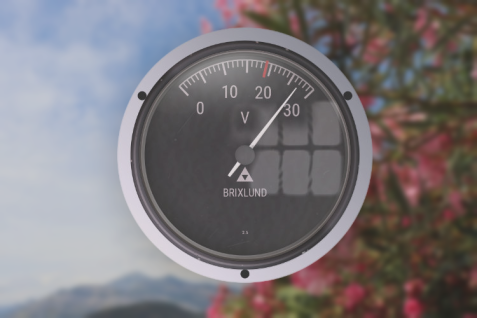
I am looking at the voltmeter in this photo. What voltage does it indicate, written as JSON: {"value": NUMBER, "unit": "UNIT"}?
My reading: {"value": 27, "unit": "V"}
